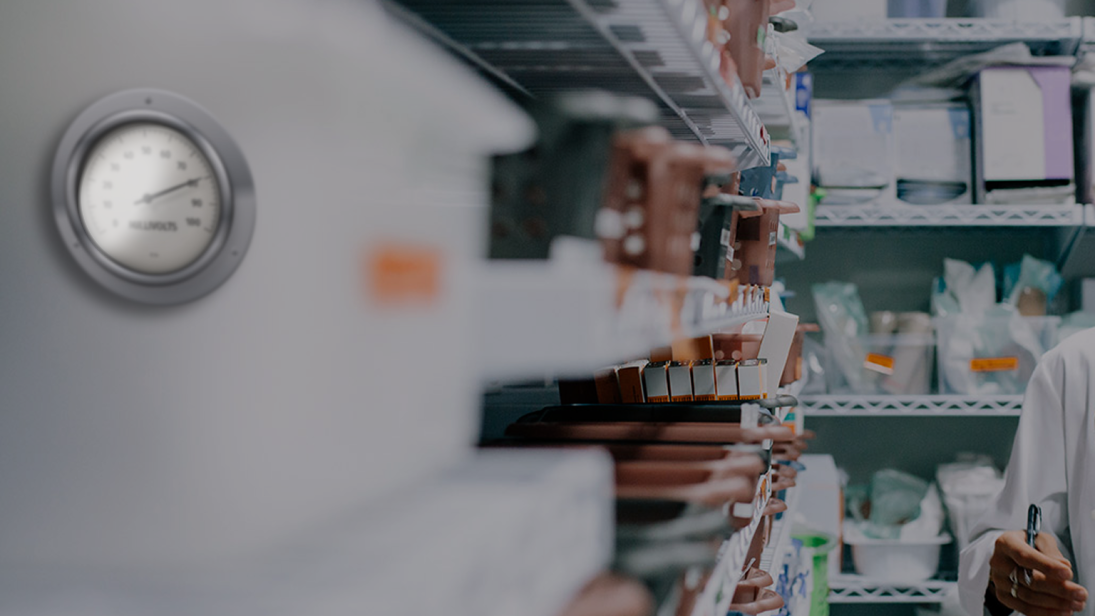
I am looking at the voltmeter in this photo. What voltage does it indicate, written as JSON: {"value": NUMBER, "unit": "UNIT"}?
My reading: {"value": 80, "unit": "mV"}
